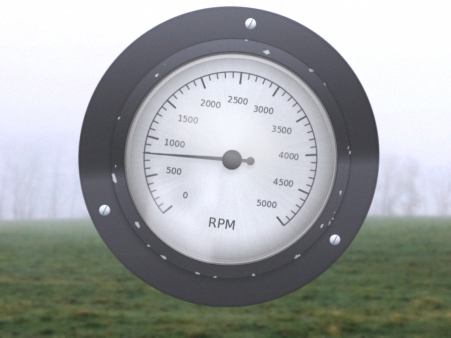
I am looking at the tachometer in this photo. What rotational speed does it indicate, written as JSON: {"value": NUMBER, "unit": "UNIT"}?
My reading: {"value": 800, "unit": "rpm"}
